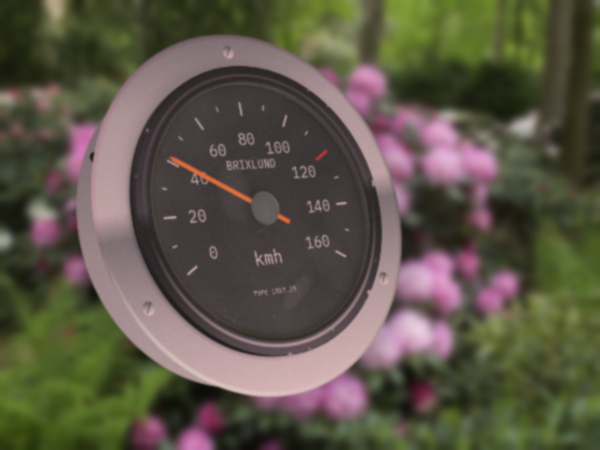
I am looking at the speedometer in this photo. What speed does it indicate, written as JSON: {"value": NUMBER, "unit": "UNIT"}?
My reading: {"value": 40, "unit": "km/h"}
